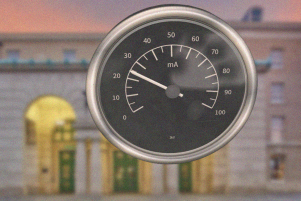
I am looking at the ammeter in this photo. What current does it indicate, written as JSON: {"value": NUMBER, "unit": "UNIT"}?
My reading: {"value": 25, "unit": "mA"}
